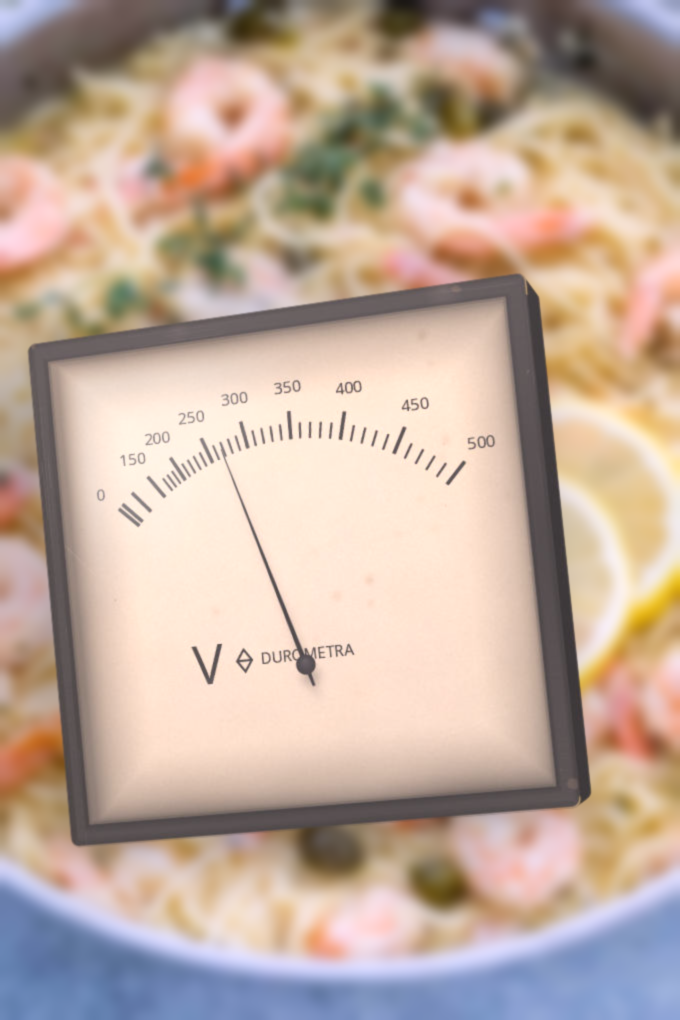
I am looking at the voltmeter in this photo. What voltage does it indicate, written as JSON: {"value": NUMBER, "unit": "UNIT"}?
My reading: {"value": 270, "unit": "V"}
